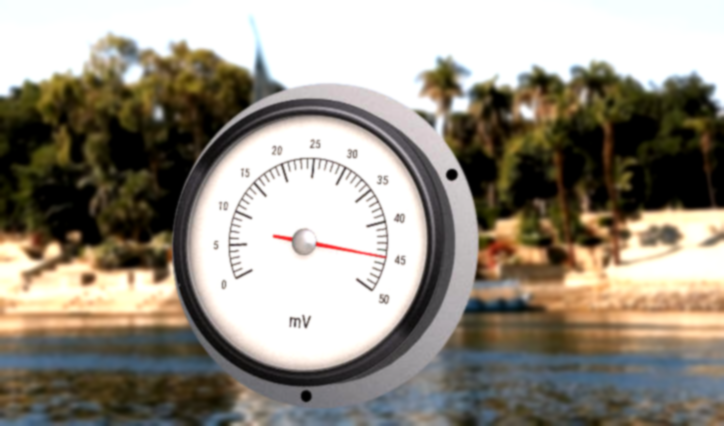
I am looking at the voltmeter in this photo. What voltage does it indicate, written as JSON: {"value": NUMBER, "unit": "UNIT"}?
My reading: {"value": 45, "unit": "mV"}
